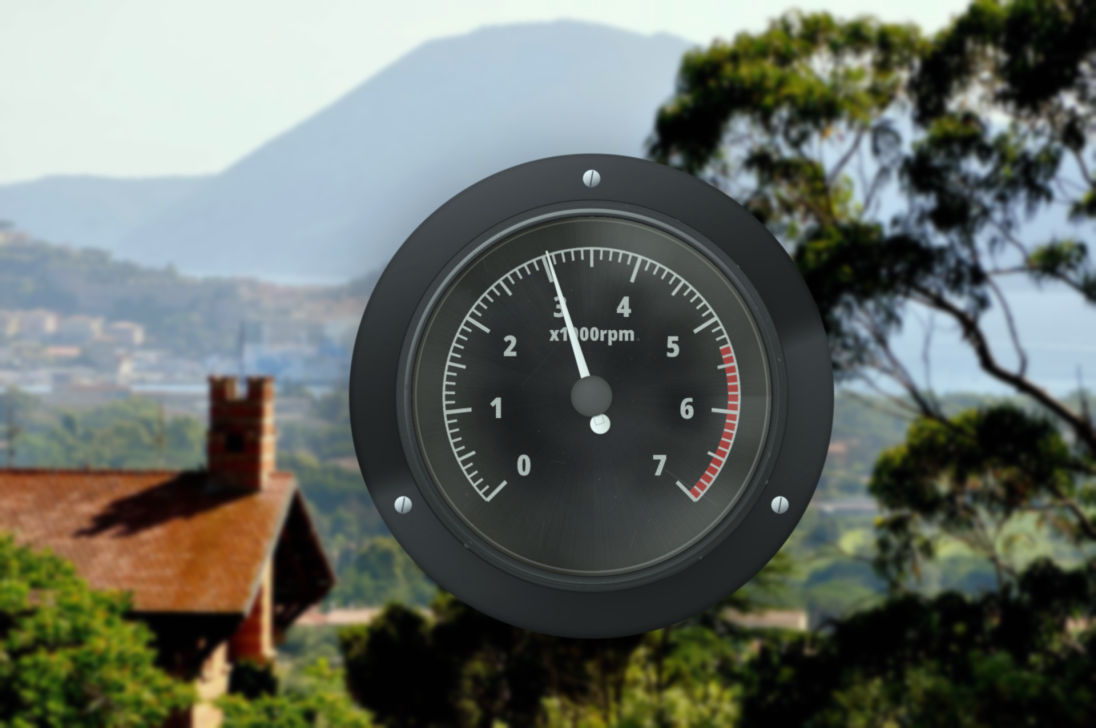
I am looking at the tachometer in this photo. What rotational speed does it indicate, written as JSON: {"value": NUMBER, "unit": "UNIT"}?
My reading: {"value": 3050, "unit": "rpm"}
